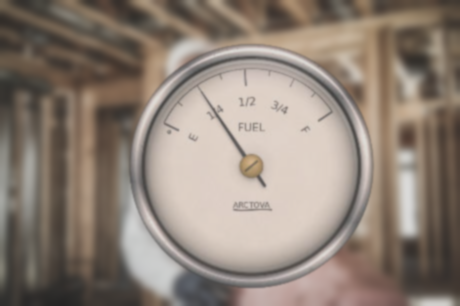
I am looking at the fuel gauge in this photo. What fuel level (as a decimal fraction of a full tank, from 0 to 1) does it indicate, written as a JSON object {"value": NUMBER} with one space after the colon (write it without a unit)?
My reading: {"value": 0.25}
